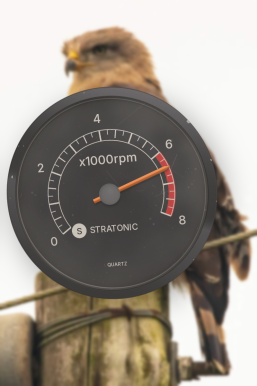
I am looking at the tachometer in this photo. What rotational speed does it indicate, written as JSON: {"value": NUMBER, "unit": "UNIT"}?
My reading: {"value": 6500, "unit": "rpm"}
